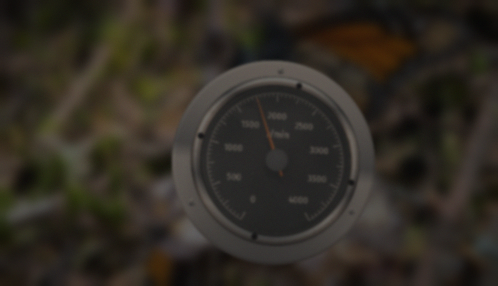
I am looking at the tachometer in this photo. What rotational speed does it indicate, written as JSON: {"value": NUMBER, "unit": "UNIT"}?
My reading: {"value": 1750, "unit": "rpm"}
